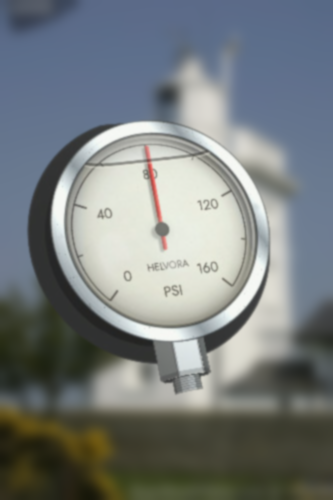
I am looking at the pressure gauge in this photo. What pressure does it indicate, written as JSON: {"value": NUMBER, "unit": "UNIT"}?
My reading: {"value": 80, "unit": "psi"}
